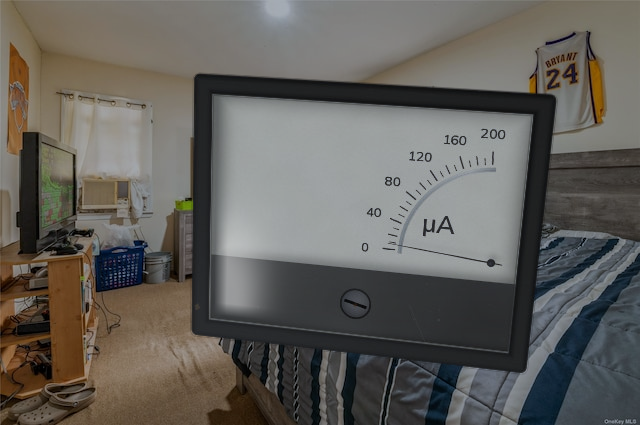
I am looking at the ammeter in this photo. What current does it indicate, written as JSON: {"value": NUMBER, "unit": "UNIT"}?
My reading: {"value": 10, "unit": "µA"}
